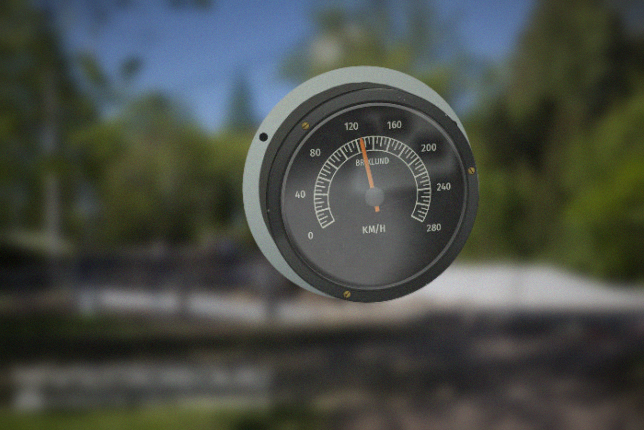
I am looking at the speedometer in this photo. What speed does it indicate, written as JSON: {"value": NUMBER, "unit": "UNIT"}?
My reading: {"value": 125, "unit": "km/h"}
